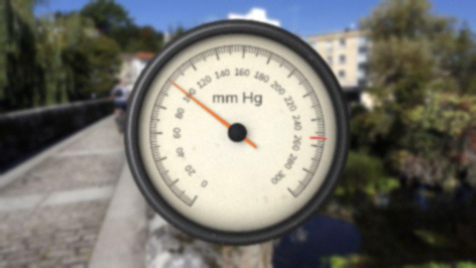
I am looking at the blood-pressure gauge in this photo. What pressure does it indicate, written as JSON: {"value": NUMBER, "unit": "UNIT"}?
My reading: {"value": 100, "unit": "mmHg"}
